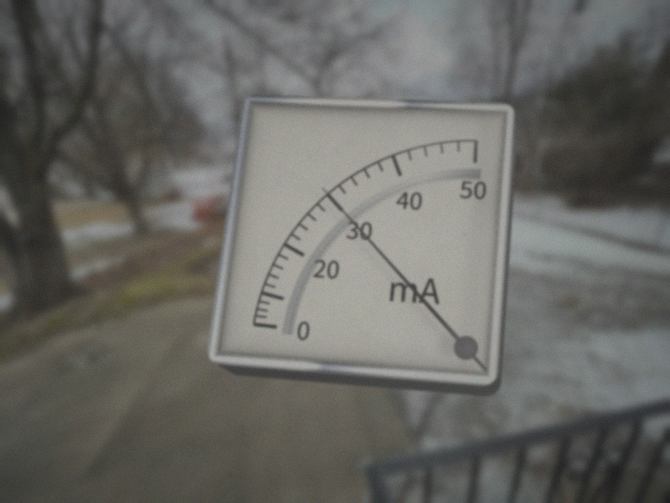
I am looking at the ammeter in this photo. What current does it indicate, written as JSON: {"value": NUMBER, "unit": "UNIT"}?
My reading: {"value": 30, "unit": "mA"}
